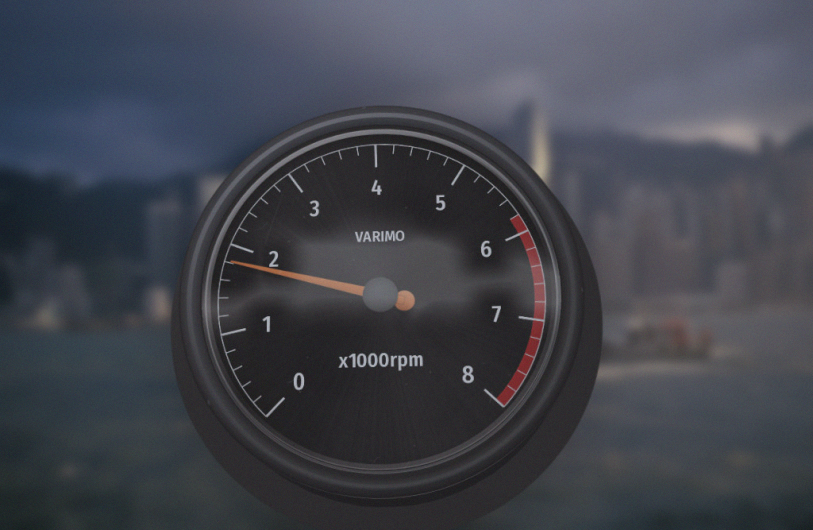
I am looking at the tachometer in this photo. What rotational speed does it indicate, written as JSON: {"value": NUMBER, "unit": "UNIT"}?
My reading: {"value": 1800, "unit": "rpm"}
